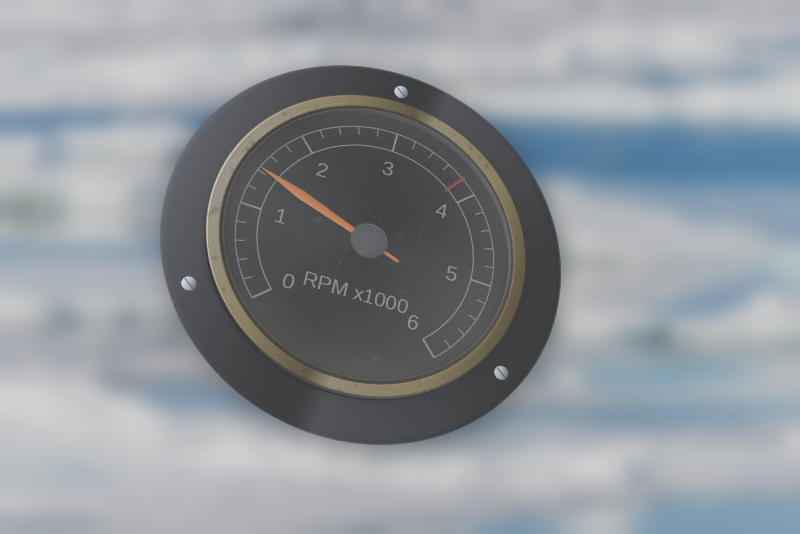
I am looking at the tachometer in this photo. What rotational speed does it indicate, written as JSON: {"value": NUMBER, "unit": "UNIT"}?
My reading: {"value": 1400, "unit": "rpm"}
